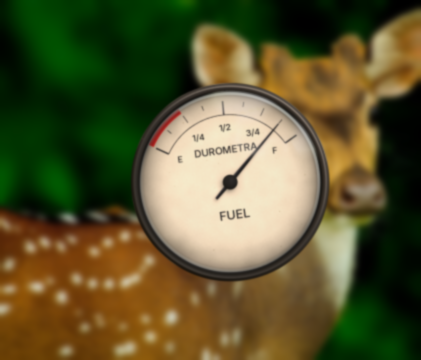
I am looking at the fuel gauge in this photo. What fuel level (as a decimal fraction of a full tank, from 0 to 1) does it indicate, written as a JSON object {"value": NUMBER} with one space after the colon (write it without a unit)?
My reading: {"value": 0.875}
